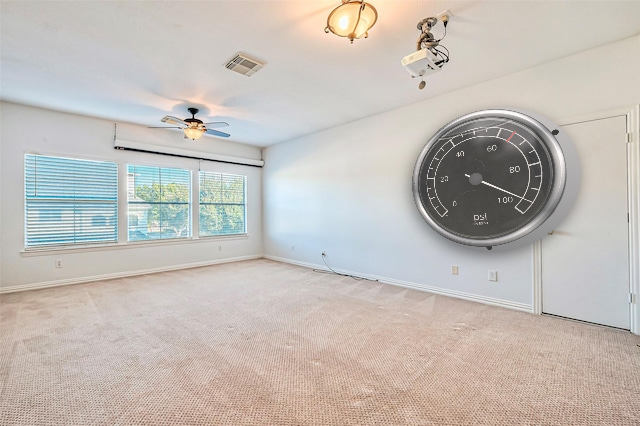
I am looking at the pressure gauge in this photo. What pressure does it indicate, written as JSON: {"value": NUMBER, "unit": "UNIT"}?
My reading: {"value": 95, "unit": "psi"}
